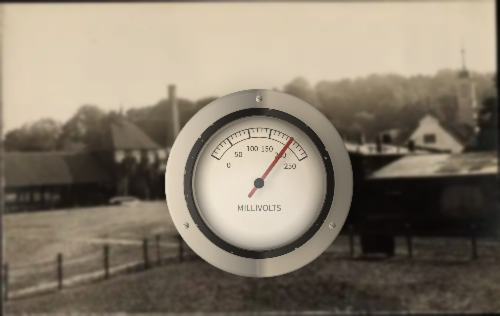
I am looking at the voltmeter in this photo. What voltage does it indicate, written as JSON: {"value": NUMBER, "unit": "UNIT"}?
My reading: {"value": 200, "unit": "mV"}
